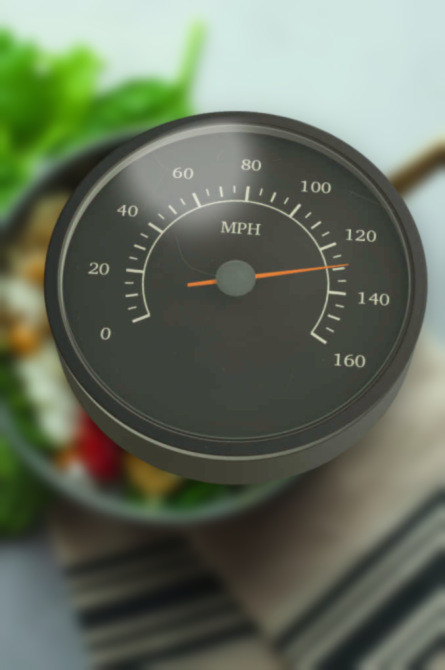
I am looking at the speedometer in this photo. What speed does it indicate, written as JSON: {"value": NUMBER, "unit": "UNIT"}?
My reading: {"value": 130, "unit": "mph"}
